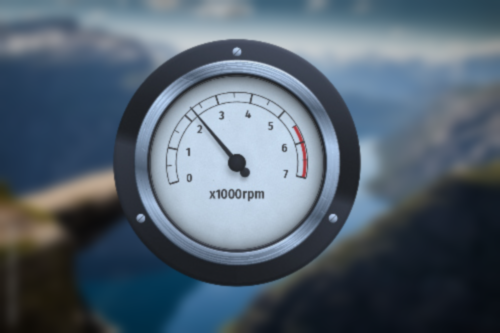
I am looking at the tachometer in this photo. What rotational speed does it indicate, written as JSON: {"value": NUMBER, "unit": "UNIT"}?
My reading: {"value": 2250, "unit": "rpm"}
